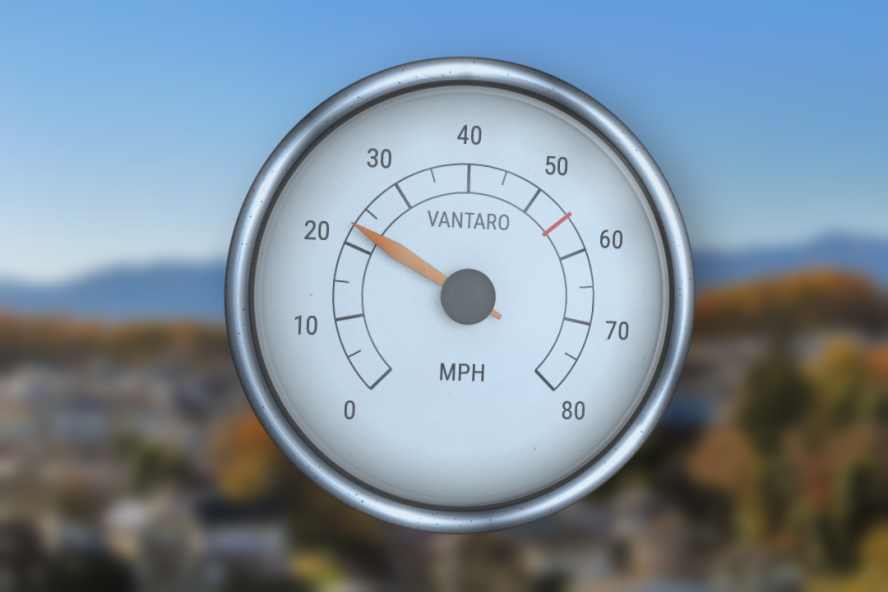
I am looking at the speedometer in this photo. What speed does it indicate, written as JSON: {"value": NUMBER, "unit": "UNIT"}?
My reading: {"value": 22.5, "unit": "mph"}
